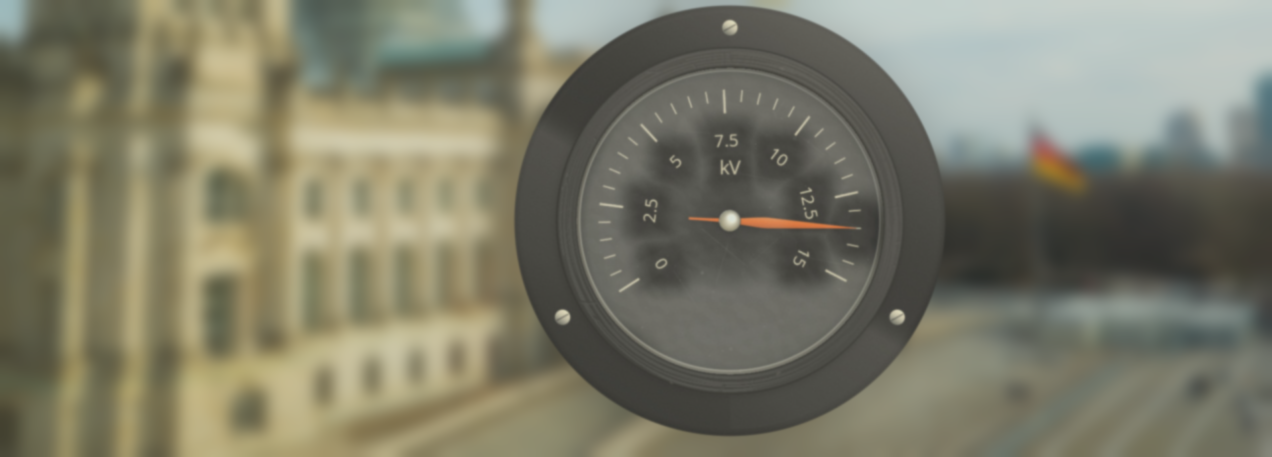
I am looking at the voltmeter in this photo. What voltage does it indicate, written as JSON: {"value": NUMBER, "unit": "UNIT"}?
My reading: {"value": 13.5, "unit": "kV"}
